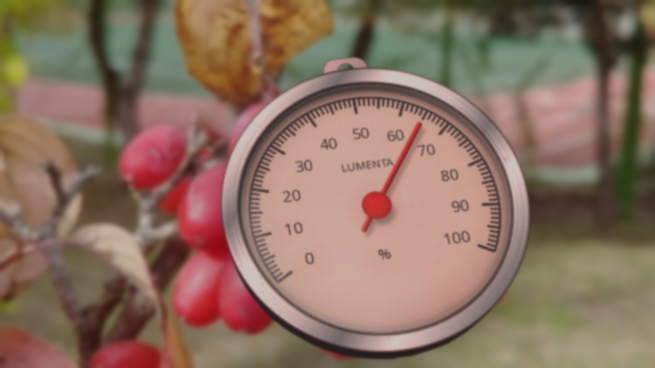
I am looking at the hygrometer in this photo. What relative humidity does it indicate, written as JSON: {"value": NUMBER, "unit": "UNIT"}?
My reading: {"value": 65, "unit": "%"}
